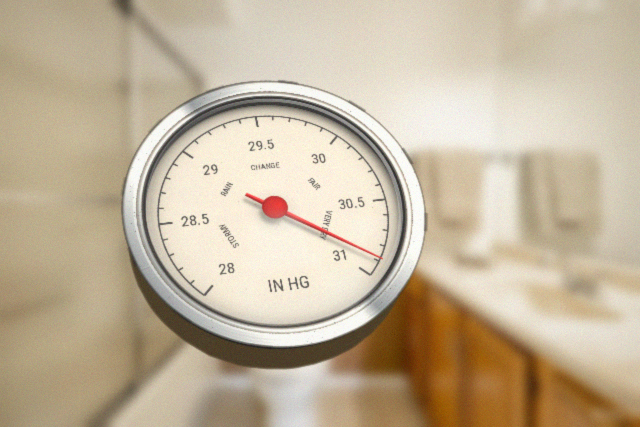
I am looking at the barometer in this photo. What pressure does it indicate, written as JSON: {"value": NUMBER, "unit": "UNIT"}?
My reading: {"value": 30.9, "unit": "inHg"}
